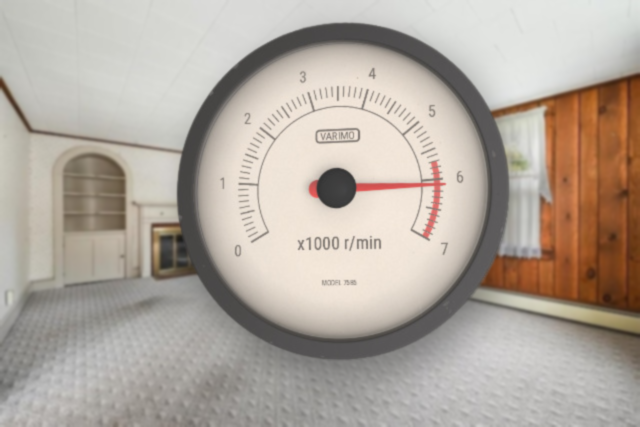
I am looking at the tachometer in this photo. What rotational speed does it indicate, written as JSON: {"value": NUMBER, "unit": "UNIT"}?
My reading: {"value": 6100, "unit": "rpm"}
